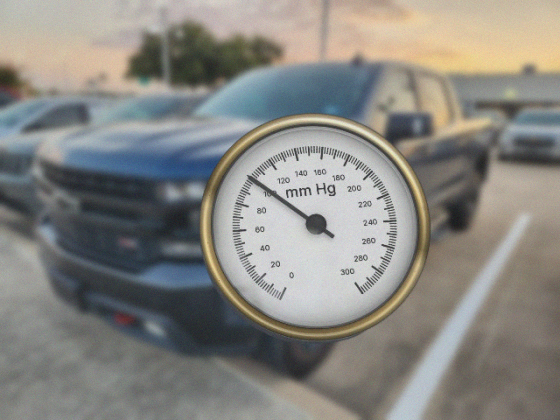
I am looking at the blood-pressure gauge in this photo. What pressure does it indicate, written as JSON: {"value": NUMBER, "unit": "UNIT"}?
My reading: {"value": 100, "unit": "mmHg"}
